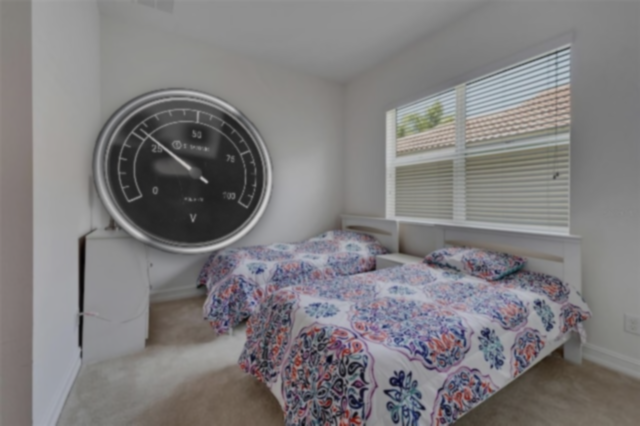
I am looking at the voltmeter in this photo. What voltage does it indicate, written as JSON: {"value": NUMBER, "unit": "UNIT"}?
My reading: {"value": 27.5, "unit": "V"}
